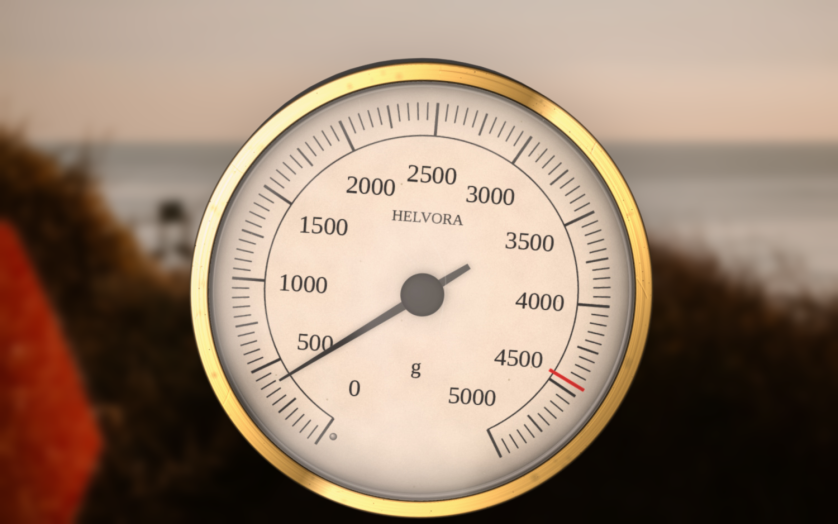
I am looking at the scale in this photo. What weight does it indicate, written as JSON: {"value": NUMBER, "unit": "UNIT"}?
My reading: {"value": 400, "unit": "g"}
